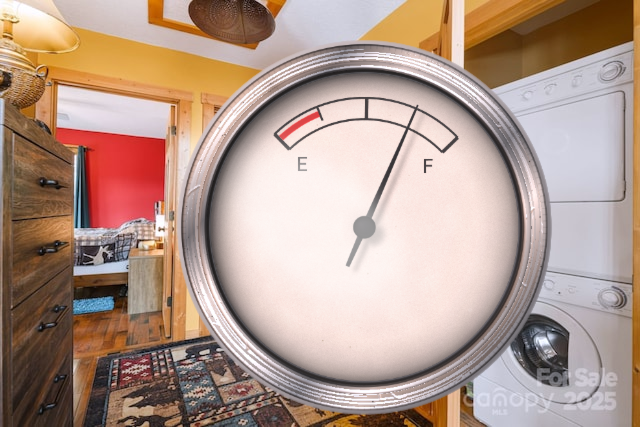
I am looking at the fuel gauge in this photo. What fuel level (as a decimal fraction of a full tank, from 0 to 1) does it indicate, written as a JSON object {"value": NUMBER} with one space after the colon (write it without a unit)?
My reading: {"value": 0.75}
